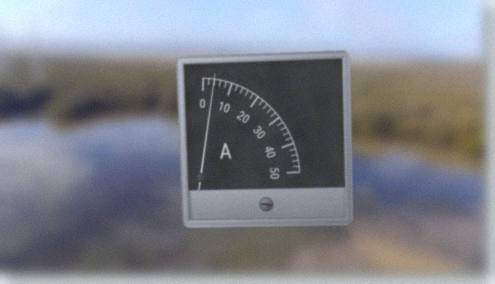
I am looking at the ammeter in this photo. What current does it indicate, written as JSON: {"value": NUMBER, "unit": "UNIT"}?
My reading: {"value": 4, "unit": "A"}
